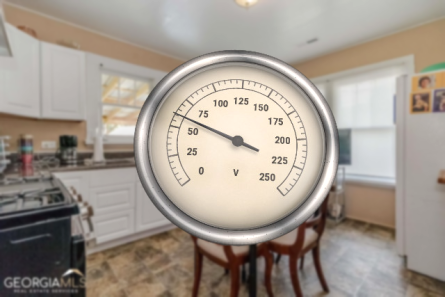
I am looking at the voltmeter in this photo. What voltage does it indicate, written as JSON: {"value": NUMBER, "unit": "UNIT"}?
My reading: {"value": 60, "unit": "V"}
